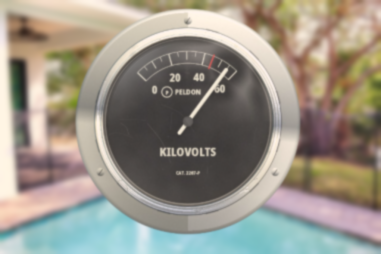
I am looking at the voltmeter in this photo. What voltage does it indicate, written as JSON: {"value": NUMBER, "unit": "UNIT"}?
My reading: {"value": 55, "unit": "kV"}
